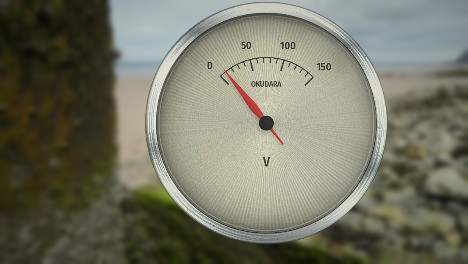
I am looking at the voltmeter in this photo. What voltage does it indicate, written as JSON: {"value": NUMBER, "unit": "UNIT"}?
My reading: {"value": 10, "unit": "V"}
